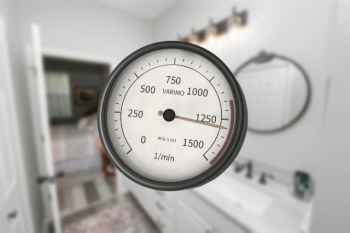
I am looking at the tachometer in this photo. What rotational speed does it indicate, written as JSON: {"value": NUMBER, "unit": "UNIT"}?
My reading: {"value": 1300, "unit": "rpm"}
